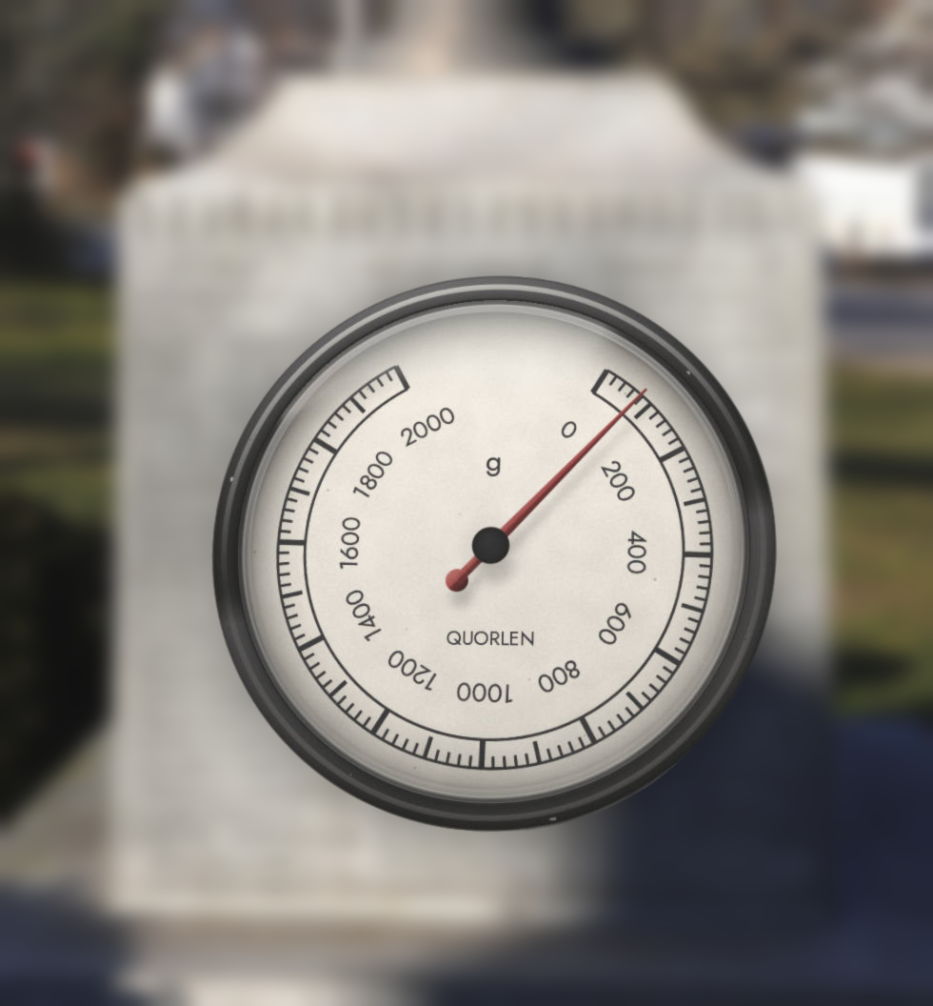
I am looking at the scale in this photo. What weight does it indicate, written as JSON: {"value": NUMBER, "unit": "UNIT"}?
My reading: {"value": 80, "unit": "g"}
